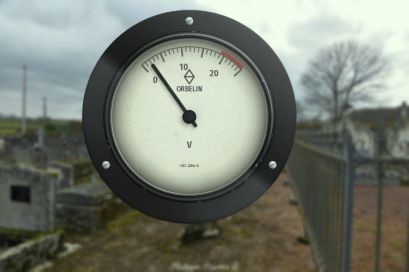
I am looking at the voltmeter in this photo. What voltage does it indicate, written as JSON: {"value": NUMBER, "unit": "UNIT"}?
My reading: {"value": 2, "unit": "V"}
